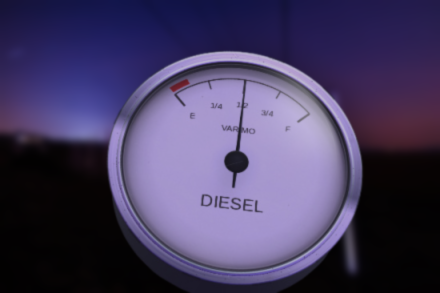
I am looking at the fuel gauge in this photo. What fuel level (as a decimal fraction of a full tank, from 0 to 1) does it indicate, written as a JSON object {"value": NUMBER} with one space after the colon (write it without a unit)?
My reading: {"value": 0.5}
